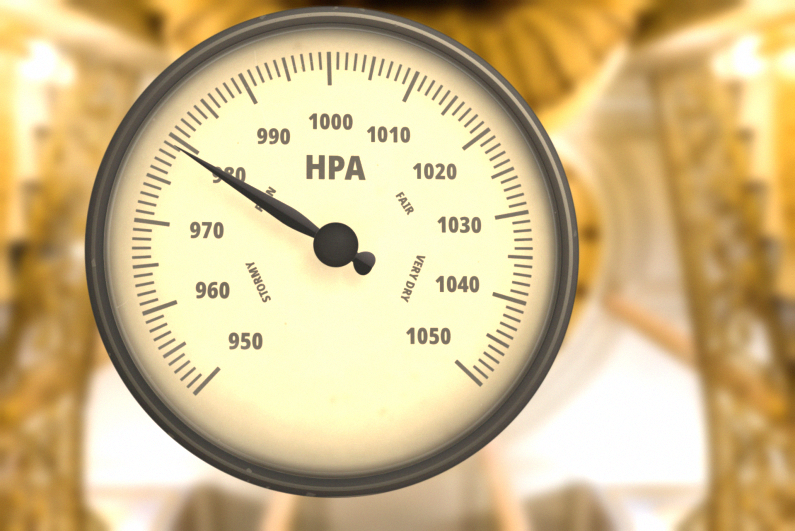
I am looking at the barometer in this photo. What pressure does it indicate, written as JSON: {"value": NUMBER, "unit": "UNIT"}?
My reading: {"value": 979, "unit": "hPa"}
